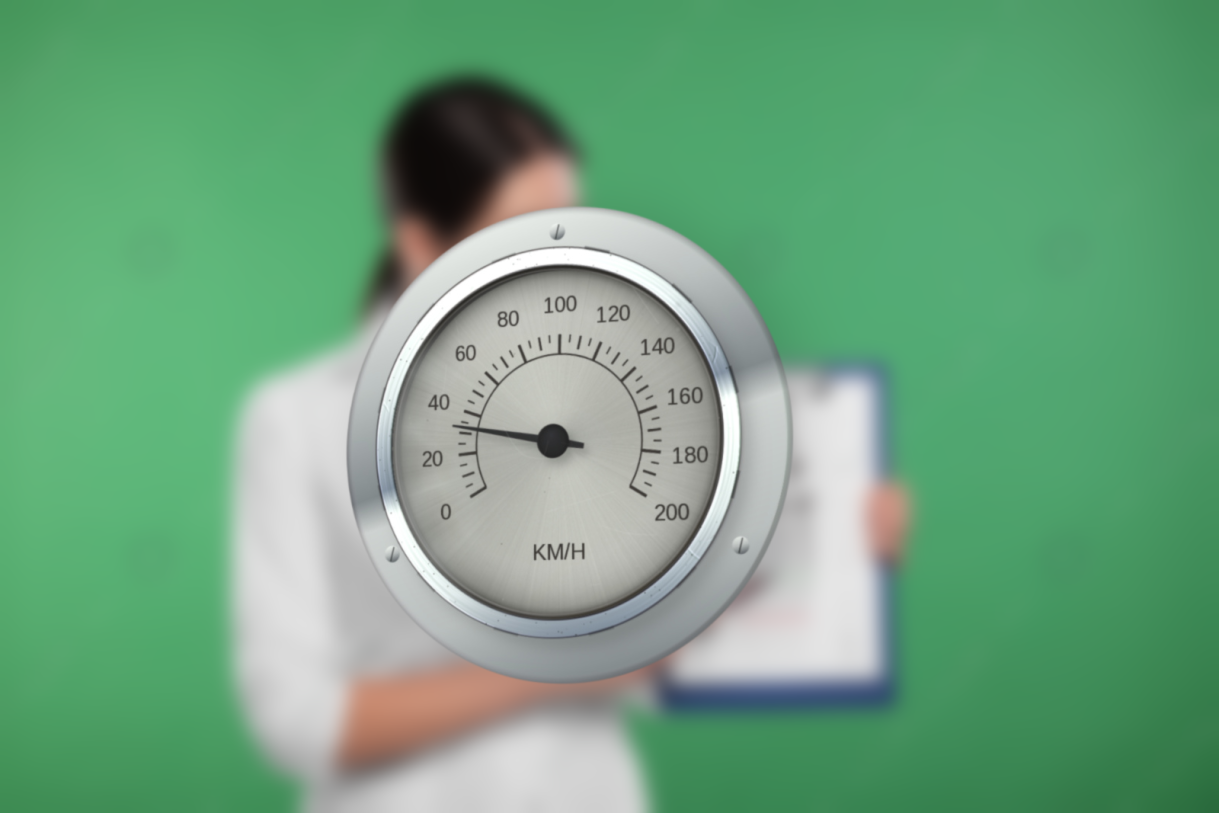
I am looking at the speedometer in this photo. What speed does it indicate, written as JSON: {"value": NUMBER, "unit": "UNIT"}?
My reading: {"value": 32.5, "unit": "km/h"}
